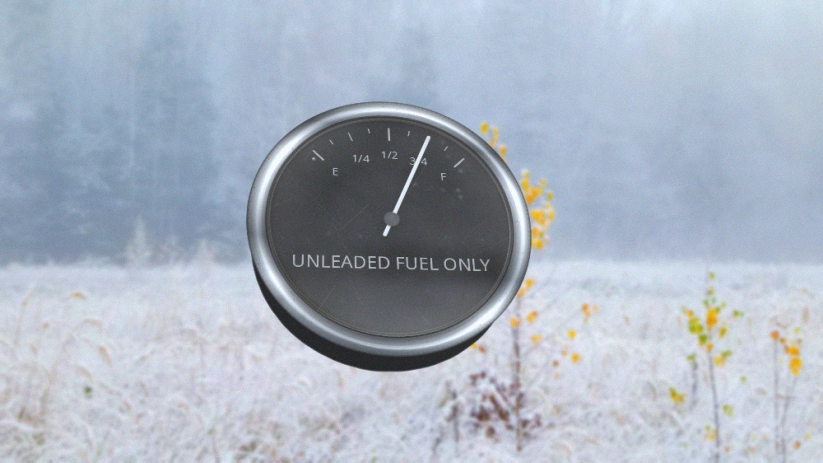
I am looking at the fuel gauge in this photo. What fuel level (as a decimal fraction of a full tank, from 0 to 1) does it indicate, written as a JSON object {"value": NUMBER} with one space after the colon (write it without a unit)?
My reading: {"value": 0.75}
